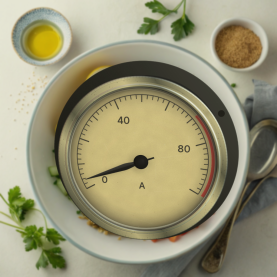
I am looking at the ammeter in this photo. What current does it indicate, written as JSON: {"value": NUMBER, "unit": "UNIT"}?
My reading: {"value": 4, "unit": "A"}
